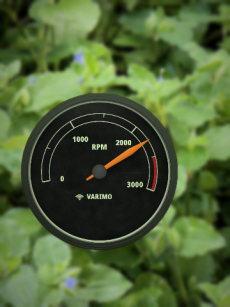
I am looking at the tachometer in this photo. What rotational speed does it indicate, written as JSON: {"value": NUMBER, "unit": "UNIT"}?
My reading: {"value": 2250, "unit": "rpm"}
